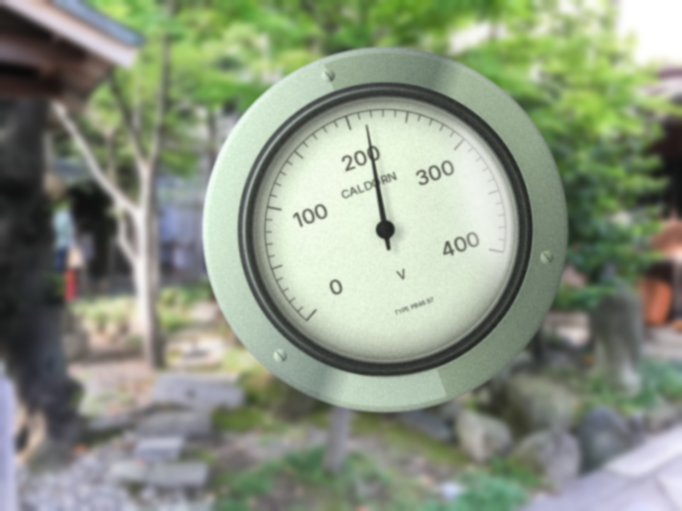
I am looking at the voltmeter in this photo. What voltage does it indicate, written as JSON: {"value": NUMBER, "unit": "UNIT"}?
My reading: {"value": 215, "unit": "V"}
